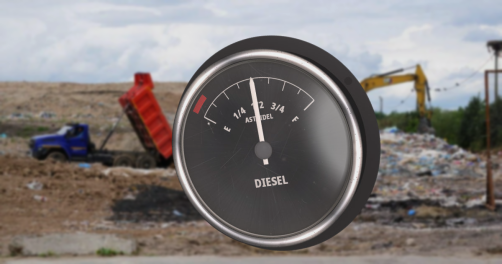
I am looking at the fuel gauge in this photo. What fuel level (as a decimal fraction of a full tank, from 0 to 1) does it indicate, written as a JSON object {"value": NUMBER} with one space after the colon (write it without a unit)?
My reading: {"value": 0.5}
